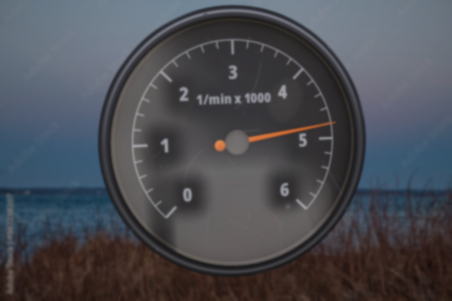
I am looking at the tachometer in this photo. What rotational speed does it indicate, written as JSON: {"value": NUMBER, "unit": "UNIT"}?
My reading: {"value": 4800, "unit": "rpm"}
